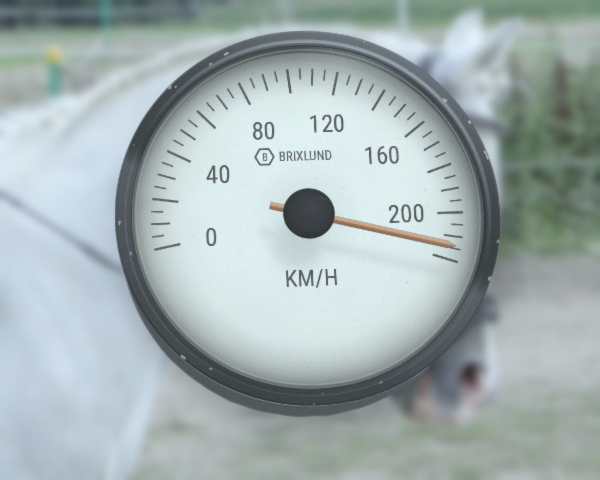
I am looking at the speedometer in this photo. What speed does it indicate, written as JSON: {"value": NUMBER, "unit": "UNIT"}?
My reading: {"value": 215, "unit": "km/h"}
